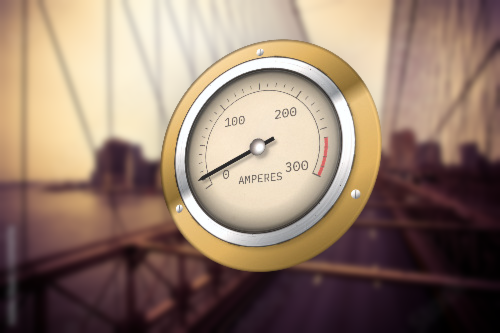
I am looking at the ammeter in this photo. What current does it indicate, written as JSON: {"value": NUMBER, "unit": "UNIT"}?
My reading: {"value": 10, "unit": "A"}
